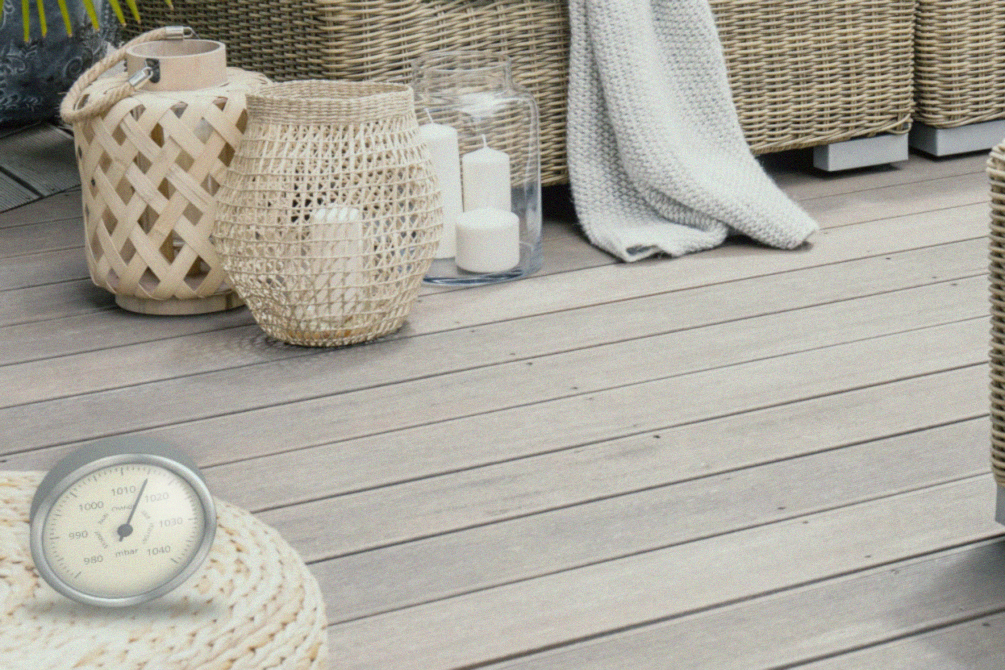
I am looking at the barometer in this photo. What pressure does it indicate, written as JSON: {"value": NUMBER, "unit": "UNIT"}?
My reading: {"value": 1015, "unit": "mbar"}
